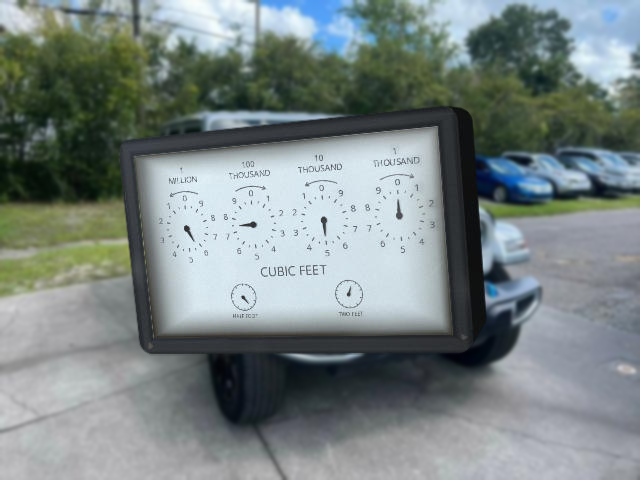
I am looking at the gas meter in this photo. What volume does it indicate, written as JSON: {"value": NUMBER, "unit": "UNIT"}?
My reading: {"value": 575000, "unit": "ft³"}
